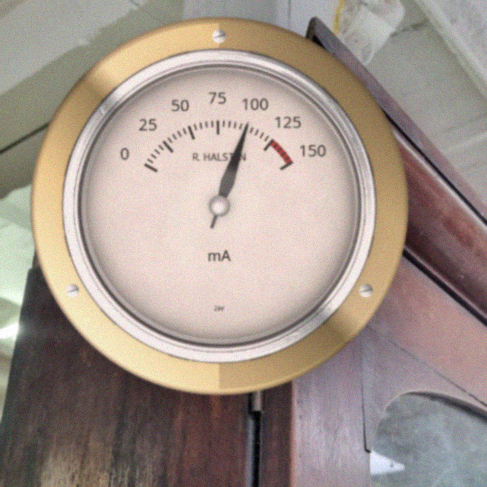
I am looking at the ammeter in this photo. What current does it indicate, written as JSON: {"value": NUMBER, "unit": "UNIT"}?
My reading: {"value": 100, "unit": "mA"}
